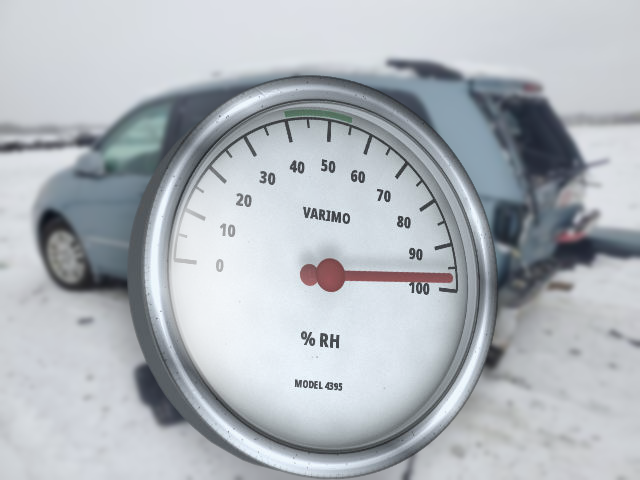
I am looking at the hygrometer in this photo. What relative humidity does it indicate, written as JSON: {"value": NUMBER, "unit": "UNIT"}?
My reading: {"value": 97.5, "unit": "%"}
